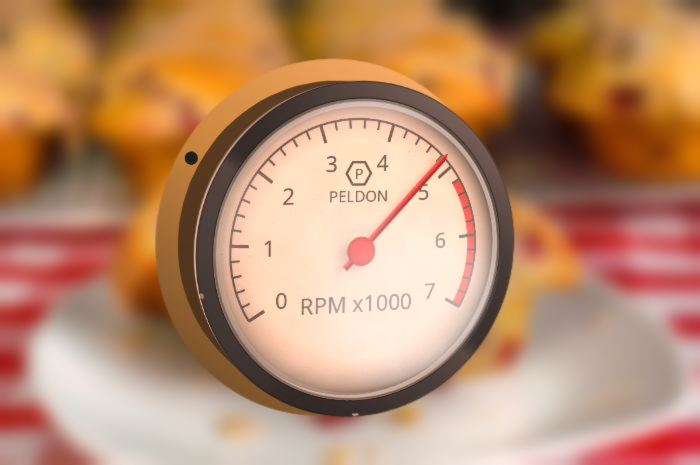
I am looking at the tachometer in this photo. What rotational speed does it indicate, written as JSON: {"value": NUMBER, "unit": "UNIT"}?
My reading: {"value": 4800, "unit": "rpm"}
